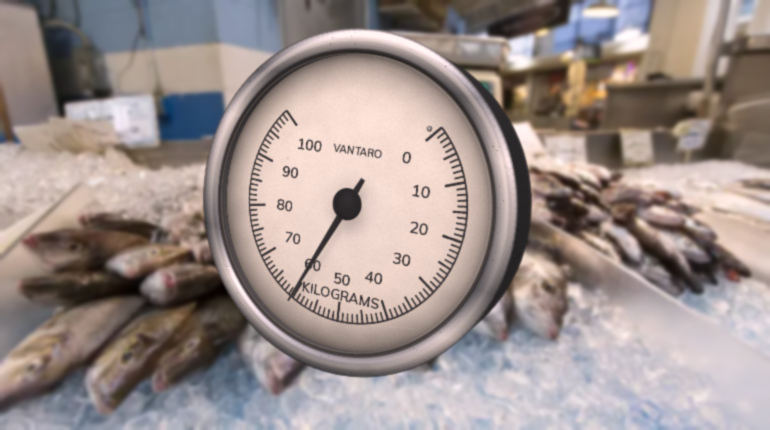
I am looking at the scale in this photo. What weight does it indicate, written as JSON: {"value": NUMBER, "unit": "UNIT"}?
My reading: {"value": 60, "unit": "kg"}
